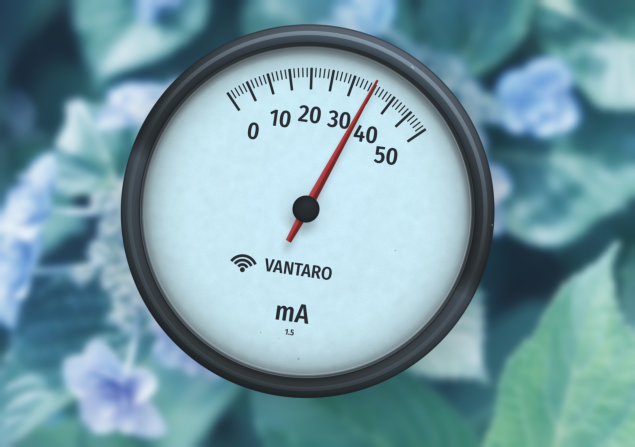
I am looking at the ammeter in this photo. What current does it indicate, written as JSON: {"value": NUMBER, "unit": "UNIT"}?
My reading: {"value": 35, "unit": "mA"}
